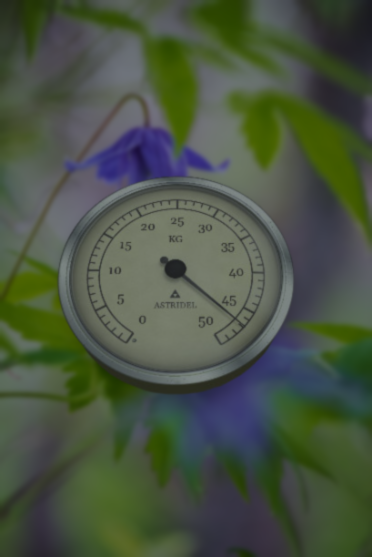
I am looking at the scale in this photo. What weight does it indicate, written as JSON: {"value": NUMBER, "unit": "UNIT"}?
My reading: {"value": 47, "unit": "kg"}
